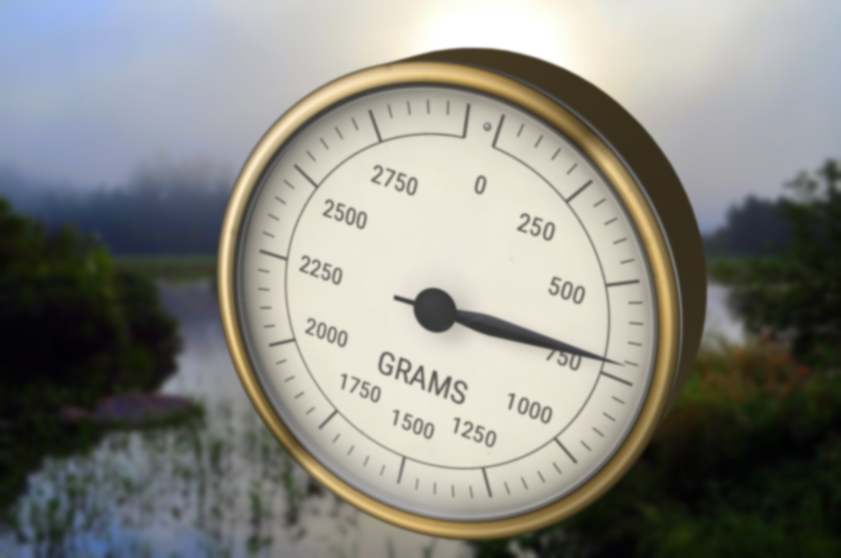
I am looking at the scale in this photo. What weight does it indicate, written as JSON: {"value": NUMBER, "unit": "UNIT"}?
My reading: {"value": 700, "unit": "g"}
